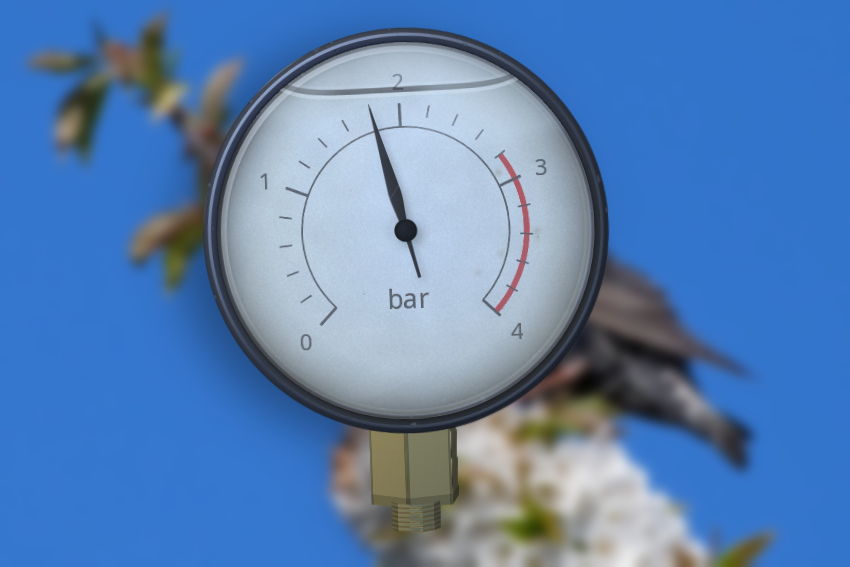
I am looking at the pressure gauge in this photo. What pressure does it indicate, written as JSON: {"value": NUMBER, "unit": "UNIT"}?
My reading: {"value": 1.8, "unit": "bar"}
